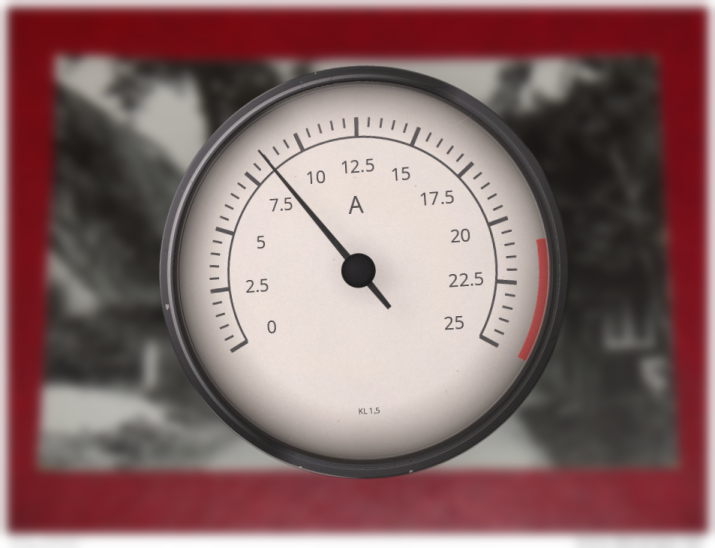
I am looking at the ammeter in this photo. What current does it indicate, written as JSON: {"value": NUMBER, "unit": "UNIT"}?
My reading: {"value": 8.5, "unit": "A"}
